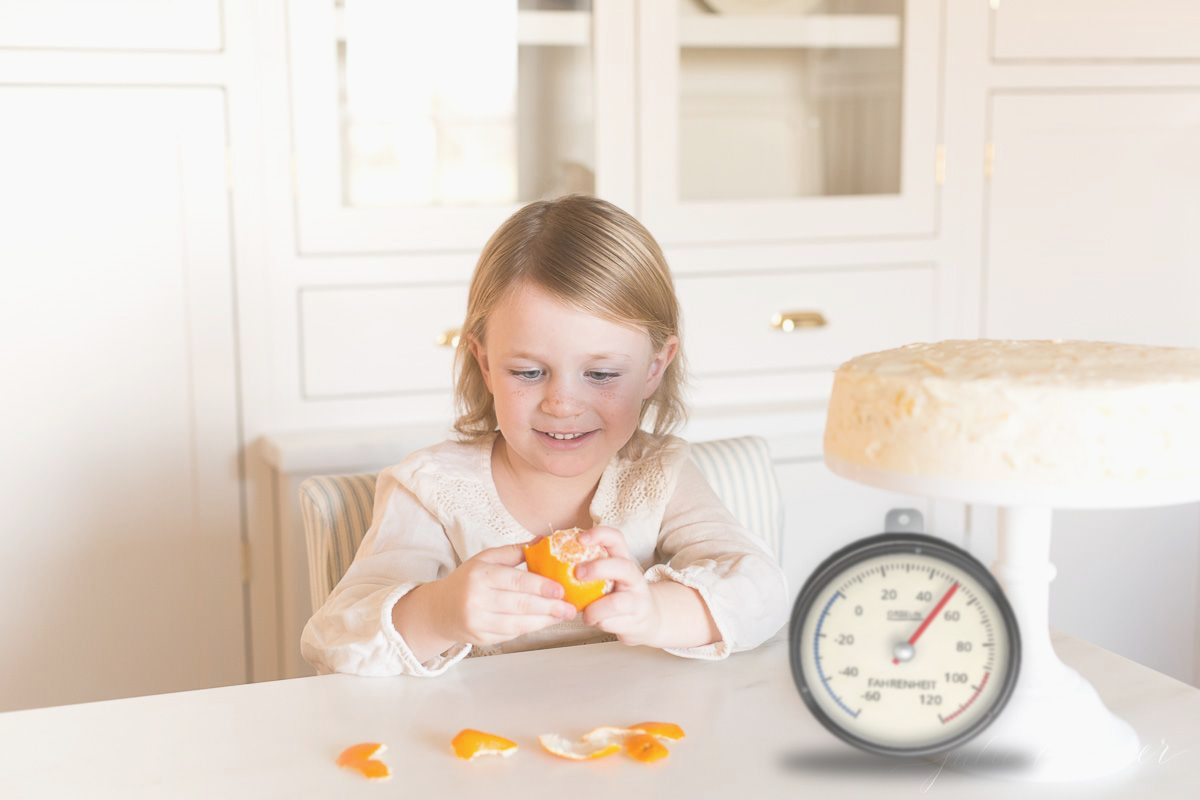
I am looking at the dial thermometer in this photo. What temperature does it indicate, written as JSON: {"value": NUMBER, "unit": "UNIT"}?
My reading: {"value": 50, "unit": "°F"}
